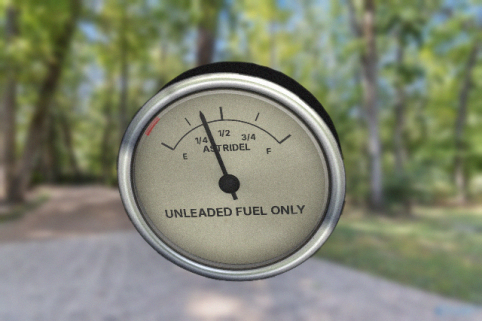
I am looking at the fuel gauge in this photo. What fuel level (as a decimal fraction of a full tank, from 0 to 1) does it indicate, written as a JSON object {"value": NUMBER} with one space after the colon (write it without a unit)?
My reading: {"value": 0.375}
